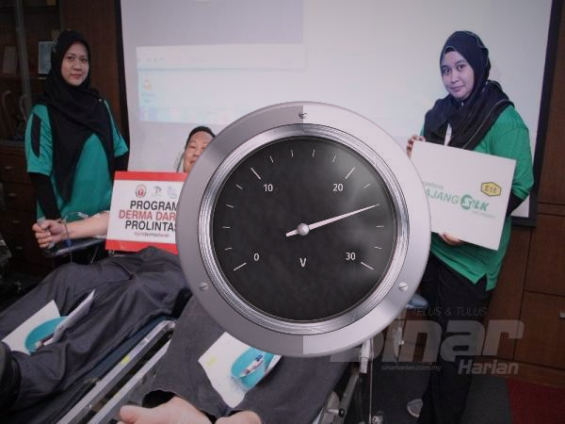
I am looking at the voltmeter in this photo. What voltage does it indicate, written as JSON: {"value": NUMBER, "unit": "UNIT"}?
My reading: {"value": 24, "unit": "V"}
